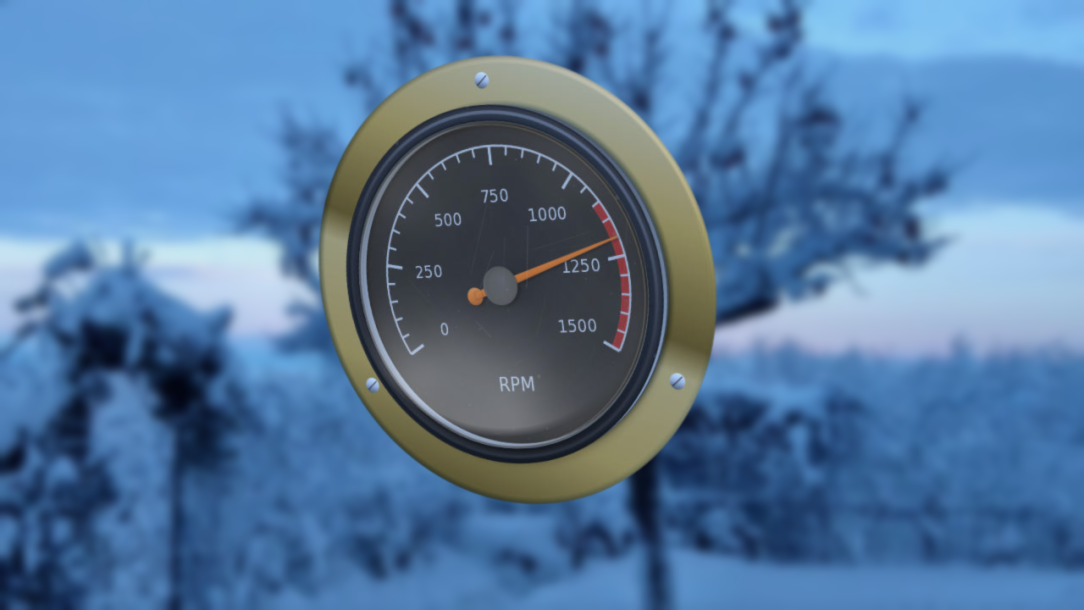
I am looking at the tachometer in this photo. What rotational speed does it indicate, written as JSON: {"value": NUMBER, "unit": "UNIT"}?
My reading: {"value": 1200, "unit": "rpm"}
